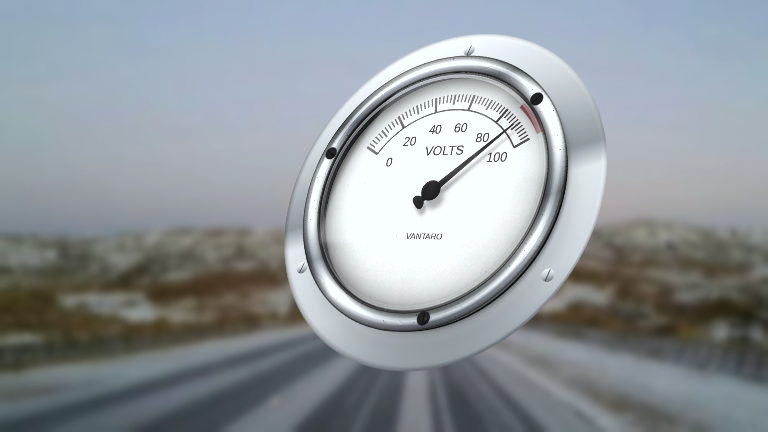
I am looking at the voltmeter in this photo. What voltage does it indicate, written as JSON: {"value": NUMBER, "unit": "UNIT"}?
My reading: {"value": 90, "unit": "V"}
